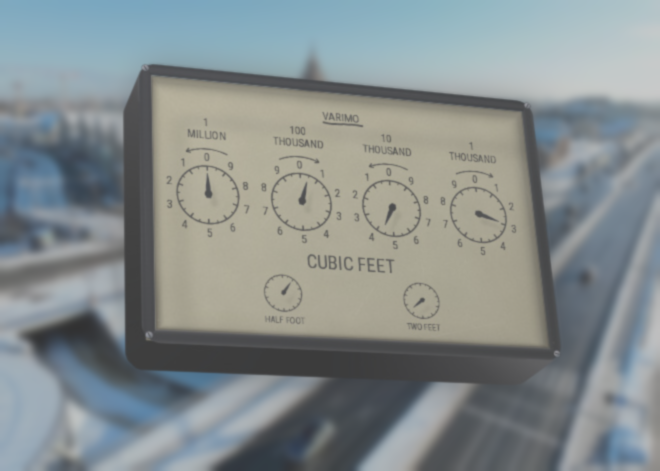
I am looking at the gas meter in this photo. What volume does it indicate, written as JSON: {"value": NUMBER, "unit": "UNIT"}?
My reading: {"value": 4300, "unit": "ft³"}
